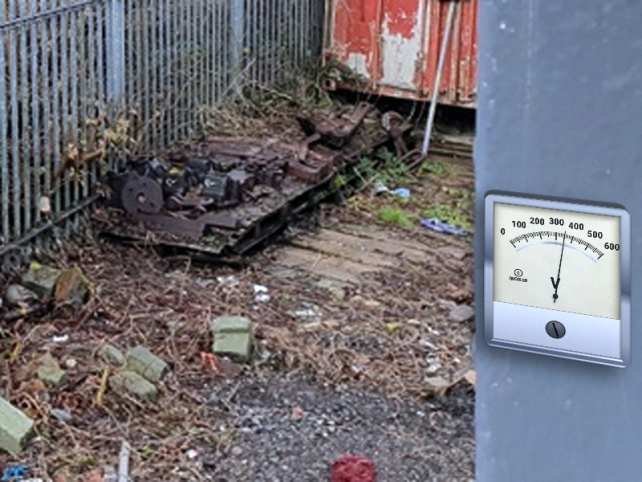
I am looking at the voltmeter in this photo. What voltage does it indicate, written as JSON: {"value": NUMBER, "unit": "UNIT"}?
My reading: {"value": 350, "unit": "V"}
